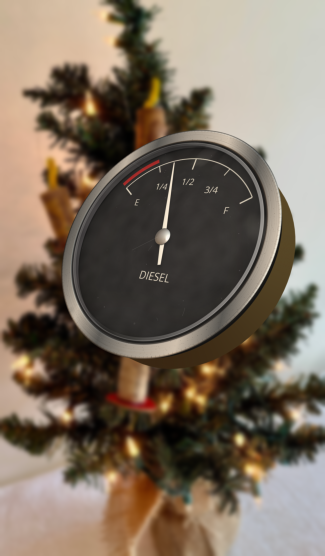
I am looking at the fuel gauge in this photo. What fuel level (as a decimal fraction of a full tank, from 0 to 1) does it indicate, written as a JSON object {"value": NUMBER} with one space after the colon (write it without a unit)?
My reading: {"value": 0.375}
